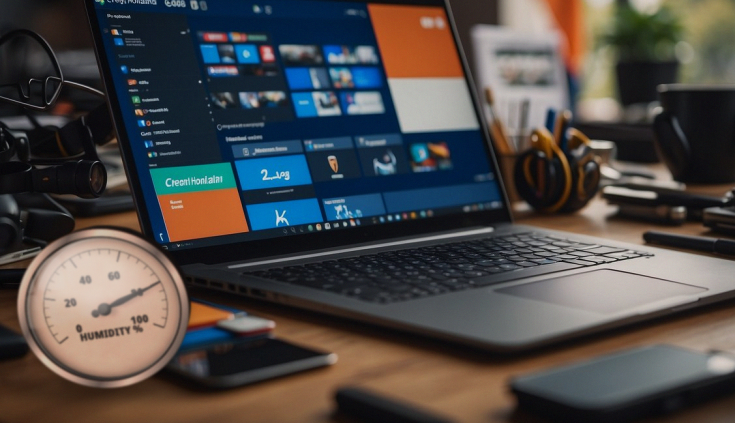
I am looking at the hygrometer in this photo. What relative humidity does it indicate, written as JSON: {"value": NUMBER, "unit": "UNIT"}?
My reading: {"value": 80, "unit": "%"}
